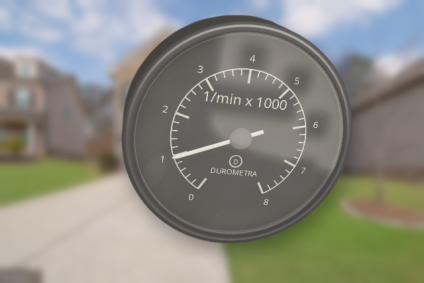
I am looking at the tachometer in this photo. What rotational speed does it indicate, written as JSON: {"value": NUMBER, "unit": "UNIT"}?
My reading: {"value": 1000, "unit": "rpm"}
